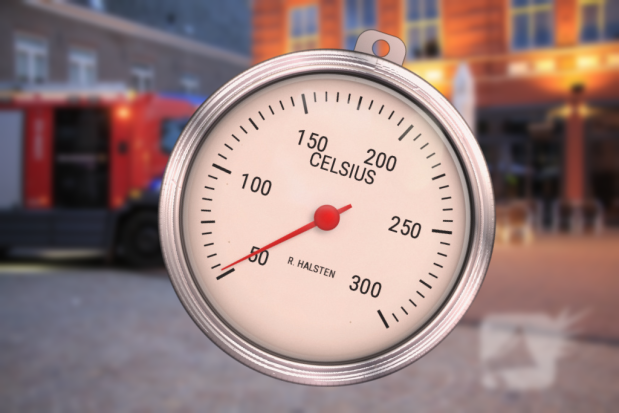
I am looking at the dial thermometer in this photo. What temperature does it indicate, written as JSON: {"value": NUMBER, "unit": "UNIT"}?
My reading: {"value": 52.5, "unit": "°C"}
